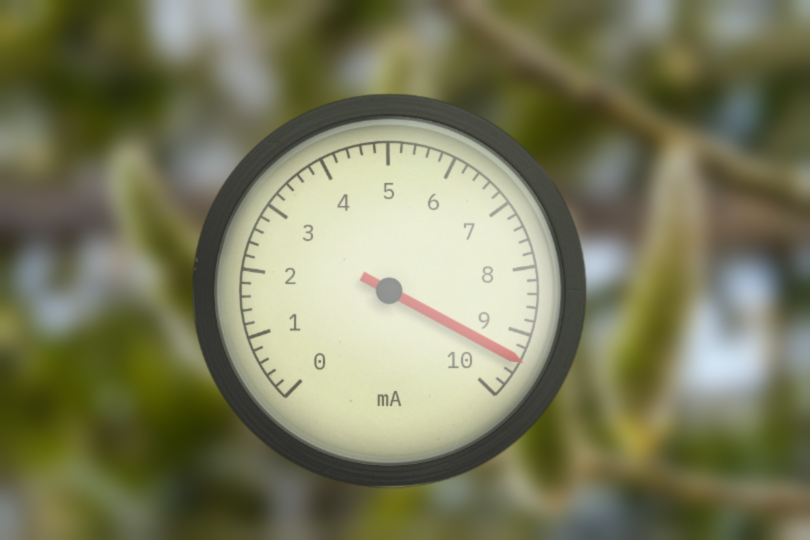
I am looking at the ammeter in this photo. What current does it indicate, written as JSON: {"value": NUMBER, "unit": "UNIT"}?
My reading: {"value": 9.4, "unit": "mA"}
